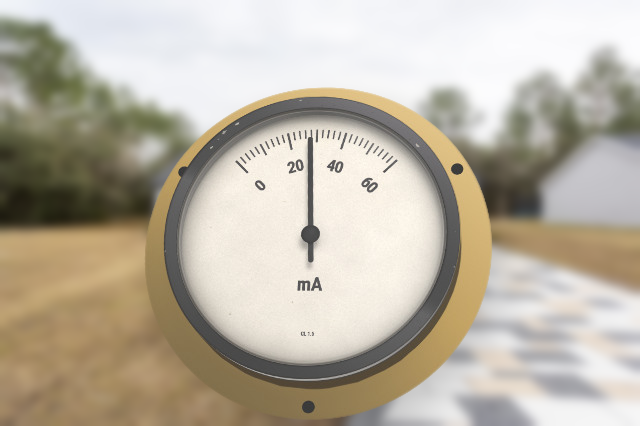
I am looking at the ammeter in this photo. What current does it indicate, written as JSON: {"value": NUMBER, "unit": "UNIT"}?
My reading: {"value": 28, "unit": "mA"}
